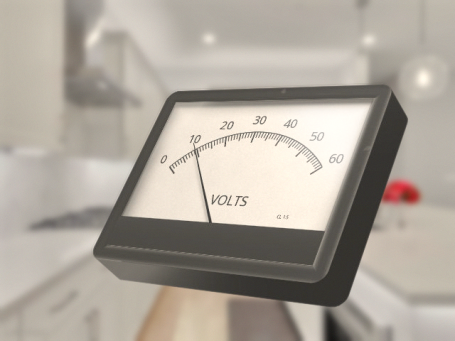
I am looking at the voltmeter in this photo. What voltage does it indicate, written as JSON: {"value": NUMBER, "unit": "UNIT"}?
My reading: {"value": 10, "unit": "V"}
